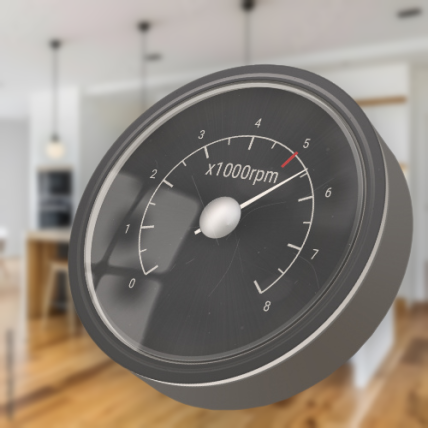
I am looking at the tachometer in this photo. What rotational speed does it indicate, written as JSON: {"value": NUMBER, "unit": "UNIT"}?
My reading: {"value": 5500, "unit": "rpm"}
